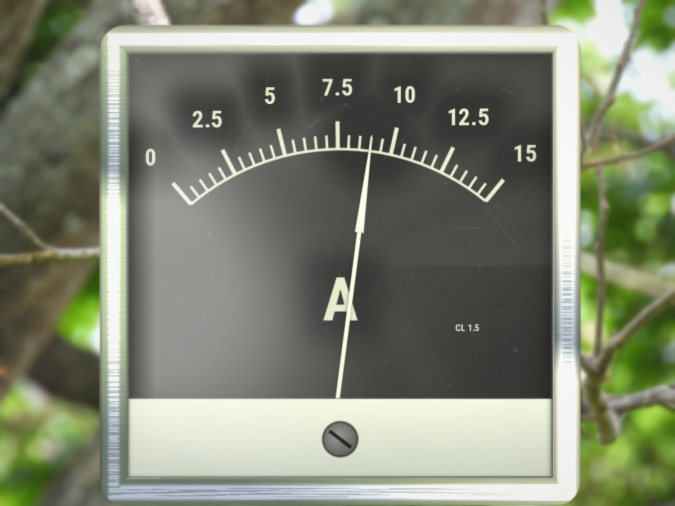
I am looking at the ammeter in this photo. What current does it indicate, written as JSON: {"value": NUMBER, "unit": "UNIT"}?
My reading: {"value": 9, "unit": "A"}
